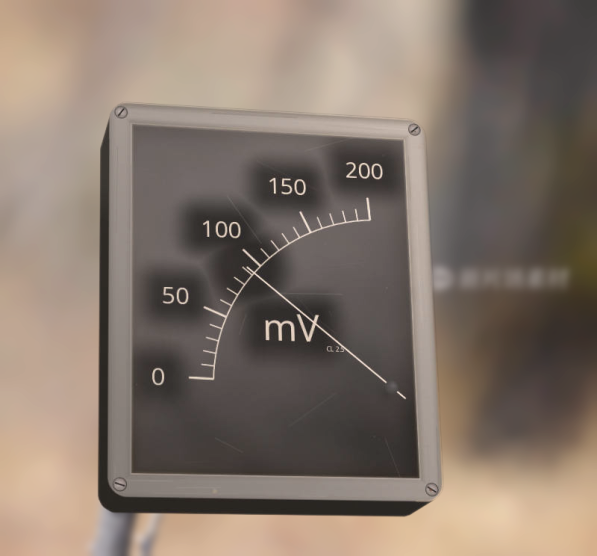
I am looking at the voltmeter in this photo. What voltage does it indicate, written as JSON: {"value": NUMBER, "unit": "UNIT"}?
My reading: {"value": 90, "unit": "mV"}
